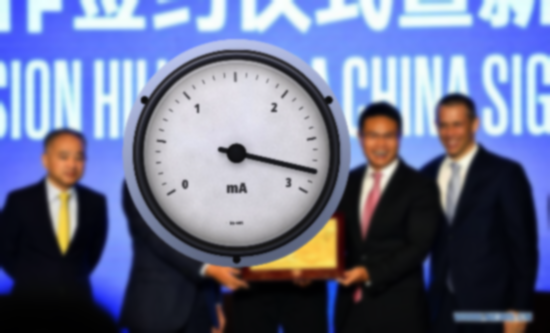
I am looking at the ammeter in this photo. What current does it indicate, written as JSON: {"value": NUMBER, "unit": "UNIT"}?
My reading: {"value": 2.8, "unit": "mA"}
